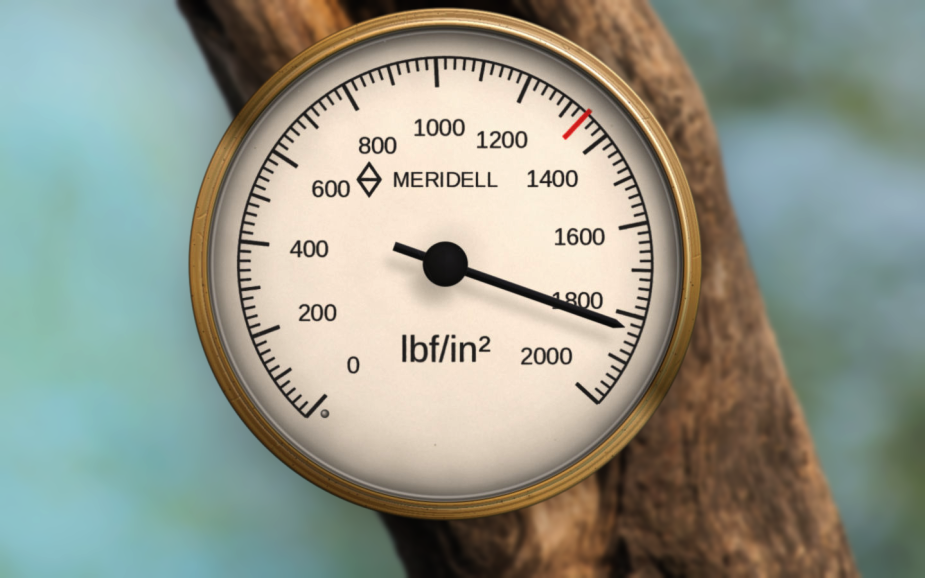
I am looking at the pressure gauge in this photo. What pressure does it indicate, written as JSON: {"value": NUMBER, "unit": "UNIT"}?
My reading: {"value": 1830, "unit": "psi"}
